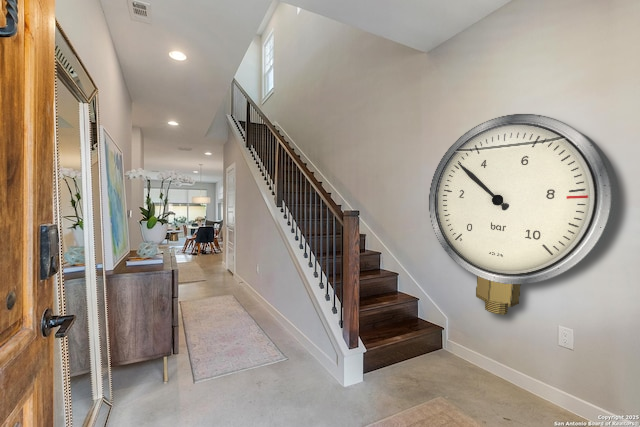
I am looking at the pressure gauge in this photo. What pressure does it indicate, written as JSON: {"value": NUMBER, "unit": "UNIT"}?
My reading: {"value": 3.2, "unit": "bar"}
